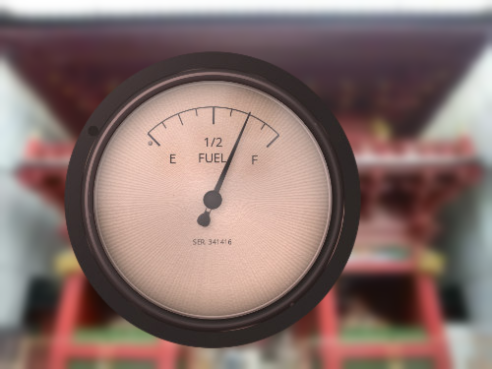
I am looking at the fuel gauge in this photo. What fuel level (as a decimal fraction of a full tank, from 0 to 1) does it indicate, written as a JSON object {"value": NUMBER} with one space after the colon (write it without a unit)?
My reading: {"value": 0.75}
